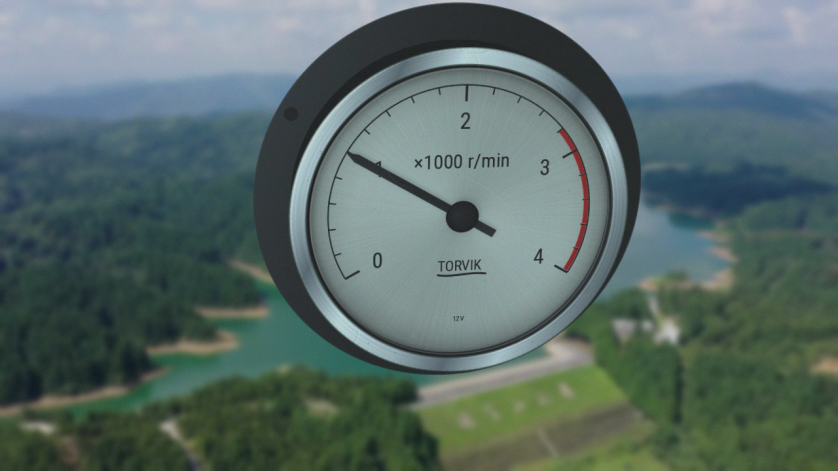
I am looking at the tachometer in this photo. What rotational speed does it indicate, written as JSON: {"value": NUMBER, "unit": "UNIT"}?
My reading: {"value": 1000, "unit": "rpm"}
